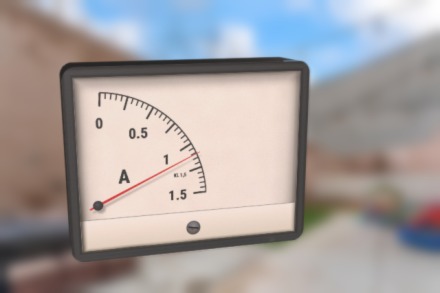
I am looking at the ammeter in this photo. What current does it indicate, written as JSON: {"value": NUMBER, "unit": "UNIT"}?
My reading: {"value": 1.1, "unit": "A"}
